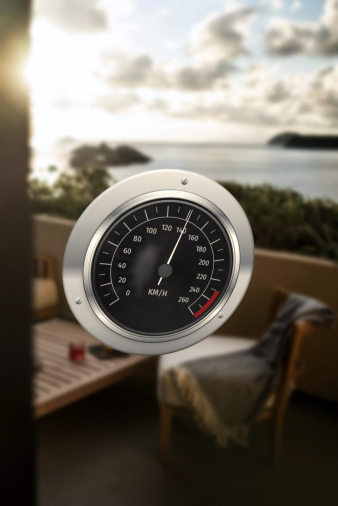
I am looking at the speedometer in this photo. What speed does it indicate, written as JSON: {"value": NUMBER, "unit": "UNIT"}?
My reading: {"value": 140, "unit": "km/h"}
